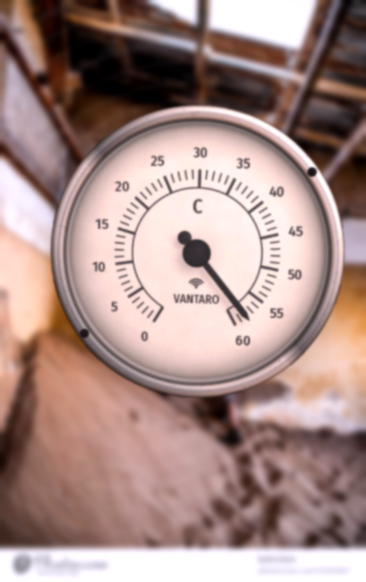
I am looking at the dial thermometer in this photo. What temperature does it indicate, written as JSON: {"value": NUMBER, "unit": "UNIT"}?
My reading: {"value": 58, "unit": "°C"}
